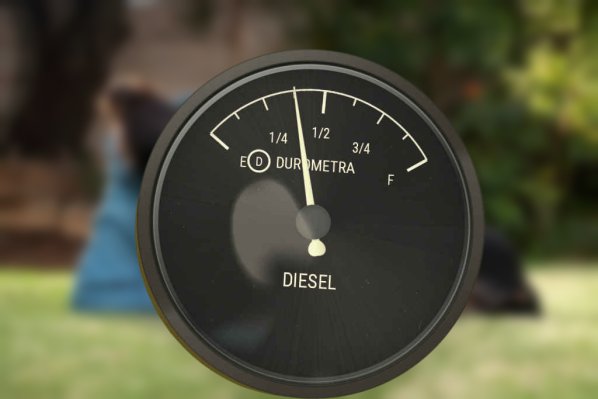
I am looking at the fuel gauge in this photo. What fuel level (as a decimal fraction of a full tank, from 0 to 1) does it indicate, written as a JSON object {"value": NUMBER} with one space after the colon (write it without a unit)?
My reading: {"value": 0.375}
